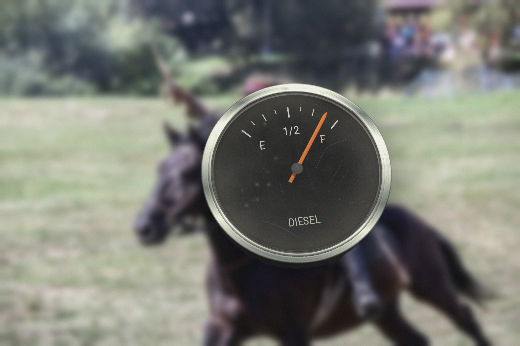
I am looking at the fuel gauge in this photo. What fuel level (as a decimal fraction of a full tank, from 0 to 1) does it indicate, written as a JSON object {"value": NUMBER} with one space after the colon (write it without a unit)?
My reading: {"value": 0.875}
